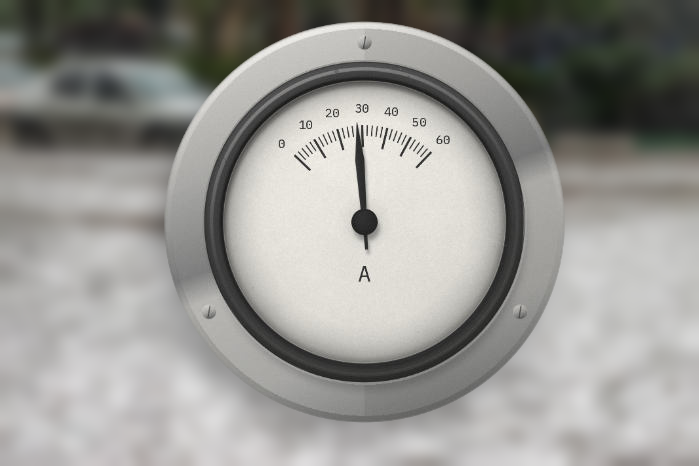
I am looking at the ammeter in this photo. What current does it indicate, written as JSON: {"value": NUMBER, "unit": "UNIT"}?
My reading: {"value": 28, "unit": "A"}
